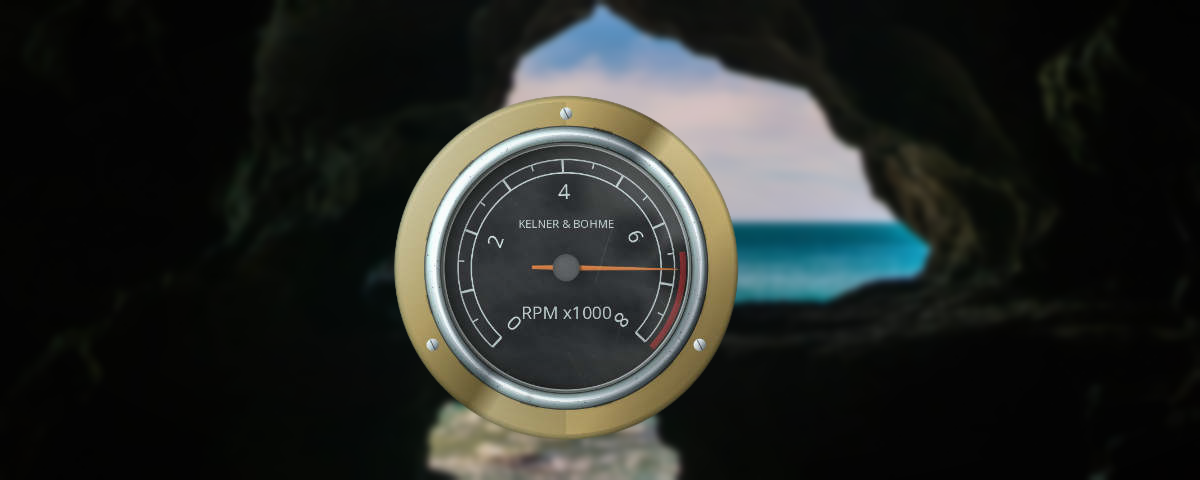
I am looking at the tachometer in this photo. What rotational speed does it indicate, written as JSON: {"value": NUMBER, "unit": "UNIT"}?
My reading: {"value": 6750, "unit": "rpm"}
